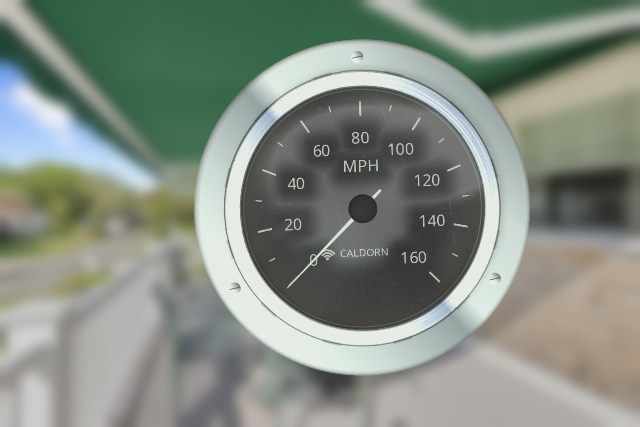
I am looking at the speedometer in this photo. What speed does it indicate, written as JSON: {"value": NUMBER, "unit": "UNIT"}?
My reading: {"value": 0, "unit": "mph"}
